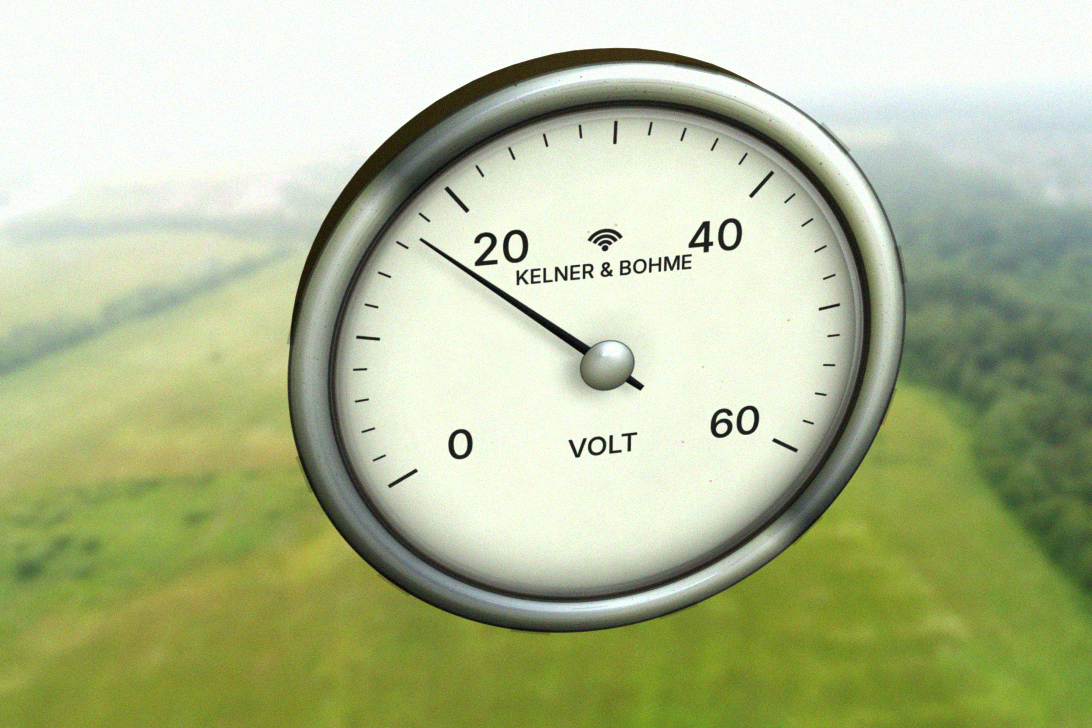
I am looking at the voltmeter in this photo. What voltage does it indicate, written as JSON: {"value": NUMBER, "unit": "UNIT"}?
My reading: {"value": 17, "unit": "V"}
